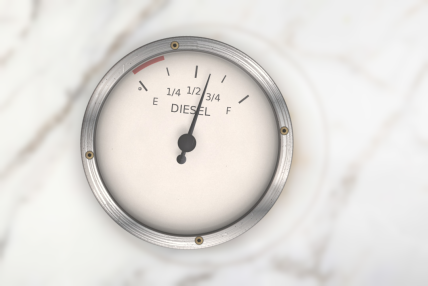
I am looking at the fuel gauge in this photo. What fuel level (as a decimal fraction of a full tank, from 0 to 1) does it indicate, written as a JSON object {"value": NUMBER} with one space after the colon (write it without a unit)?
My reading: {"value": 0.625}
